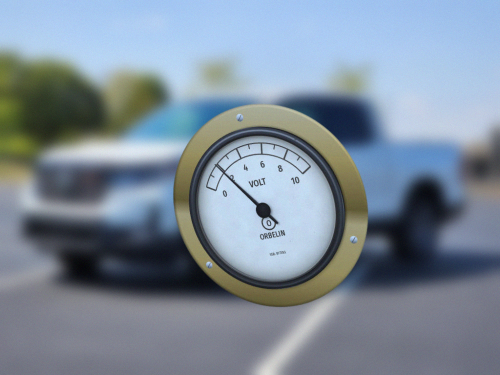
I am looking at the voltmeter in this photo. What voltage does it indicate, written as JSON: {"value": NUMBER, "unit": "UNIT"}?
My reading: {"value": 2, "unit": "V"}
